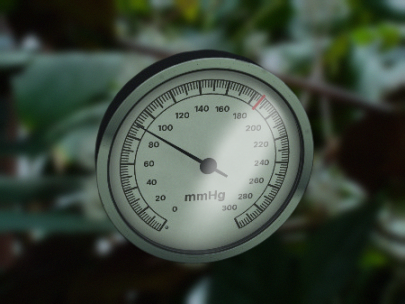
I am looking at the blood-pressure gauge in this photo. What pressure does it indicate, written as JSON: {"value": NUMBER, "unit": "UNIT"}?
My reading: {"value": 90, "unit": "mmHg"}
